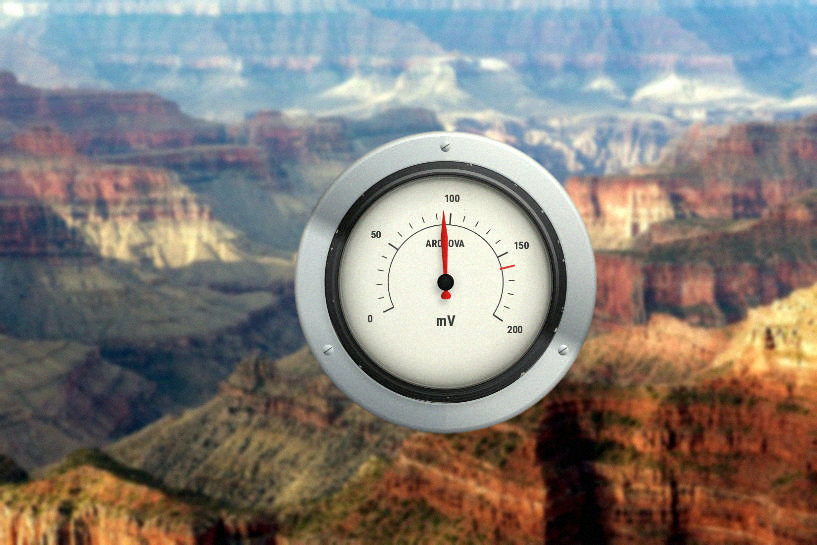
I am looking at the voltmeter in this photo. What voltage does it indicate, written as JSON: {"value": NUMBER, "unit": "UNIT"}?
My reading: {"value": 95, "unit": "mV"}
